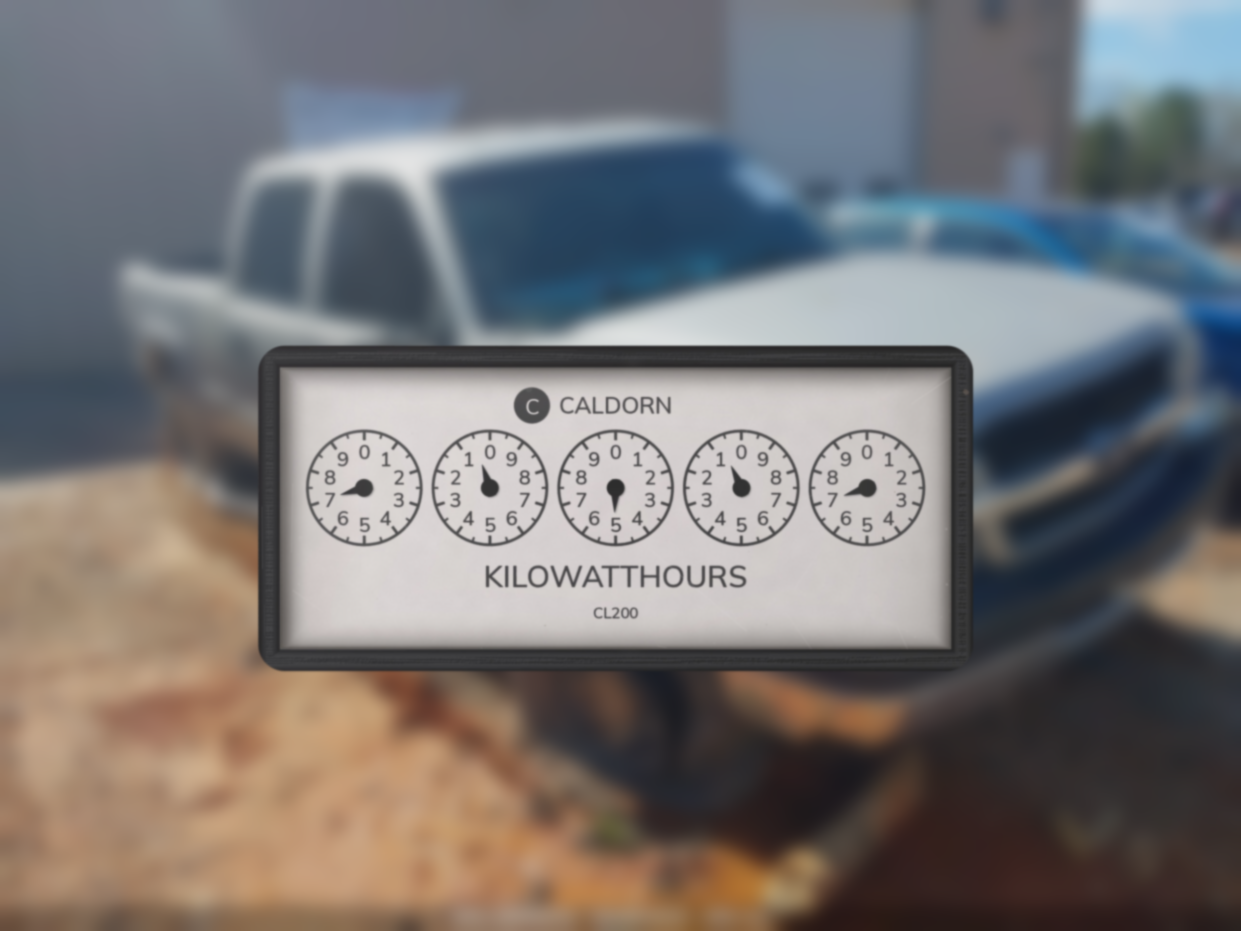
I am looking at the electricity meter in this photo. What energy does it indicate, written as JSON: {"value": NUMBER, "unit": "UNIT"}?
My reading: {"value": 70507, "unit": "kWh"}
